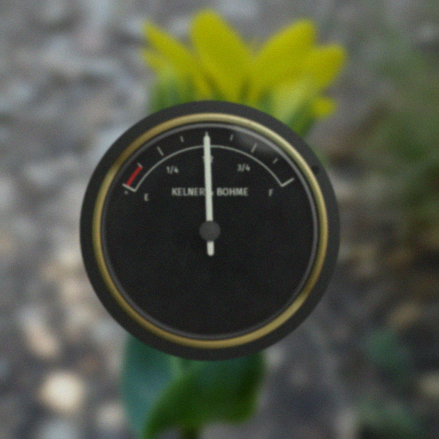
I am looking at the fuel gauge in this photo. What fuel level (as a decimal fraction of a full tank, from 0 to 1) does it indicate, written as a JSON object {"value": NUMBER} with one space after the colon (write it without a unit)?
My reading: {"value": 0.5}
